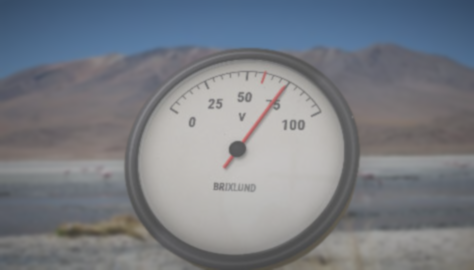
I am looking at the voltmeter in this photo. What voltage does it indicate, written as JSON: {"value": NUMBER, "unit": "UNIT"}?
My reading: {"value": 75, "unit": "V"}
